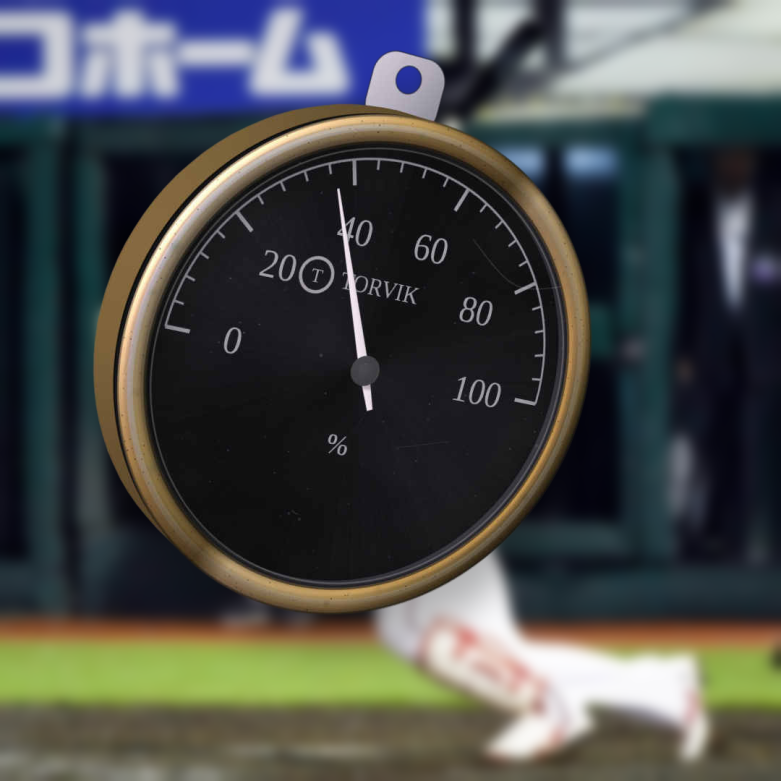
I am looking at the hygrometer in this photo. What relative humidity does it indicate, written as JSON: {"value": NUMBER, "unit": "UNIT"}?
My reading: {"value": 36, "unit": "%"}
